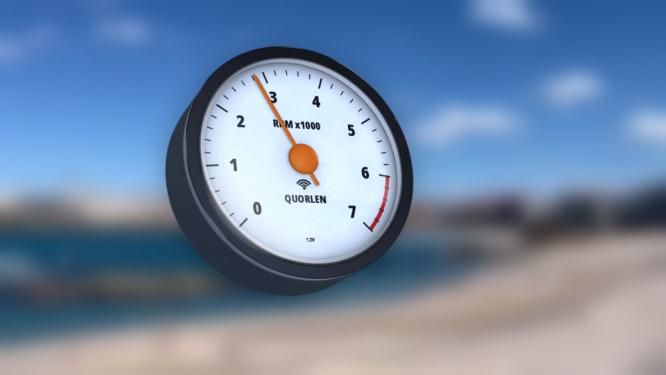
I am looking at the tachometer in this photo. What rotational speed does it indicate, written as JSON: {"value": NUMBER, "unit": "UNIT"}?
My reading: {"value": 2800, "unit": "rpm"}
